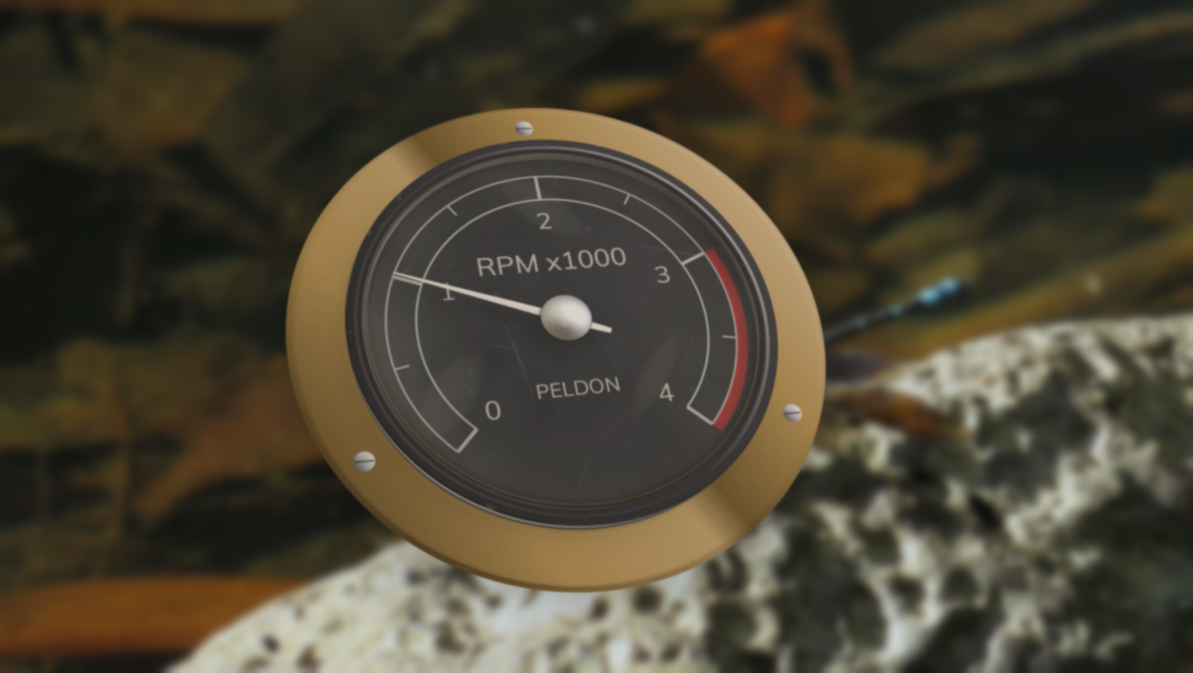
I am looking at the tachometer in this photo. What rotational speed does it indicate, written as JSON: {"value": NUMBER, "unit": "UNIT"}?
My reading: {"value": 1000, "unit": "rpm"}
